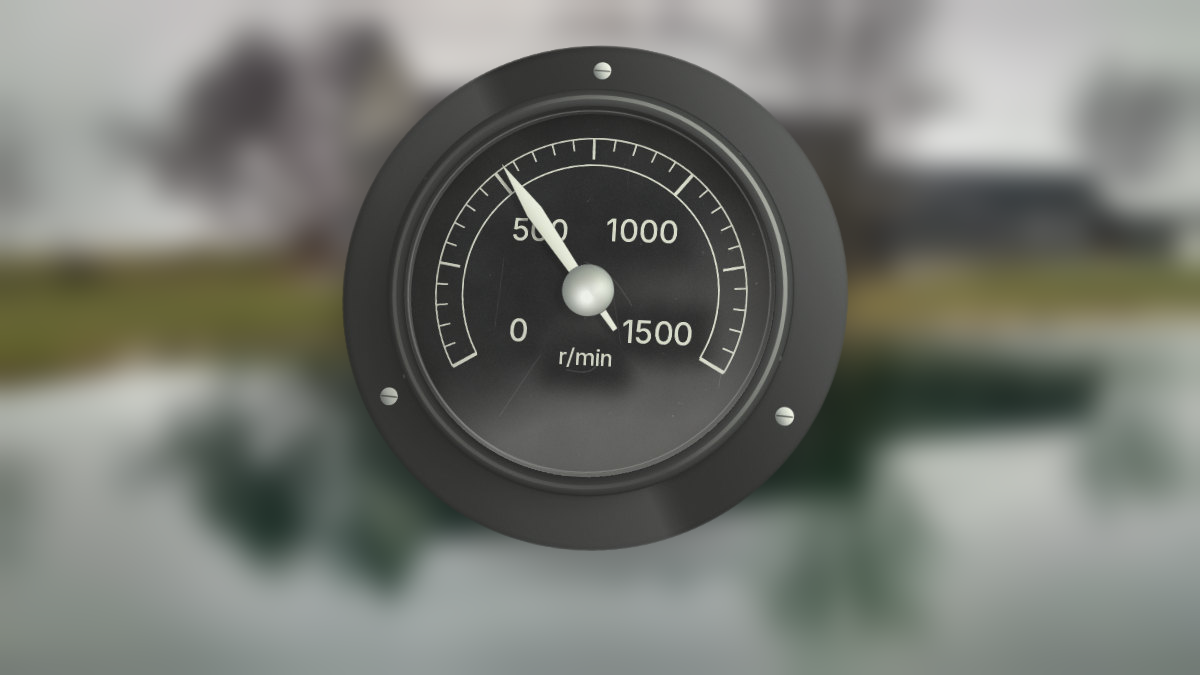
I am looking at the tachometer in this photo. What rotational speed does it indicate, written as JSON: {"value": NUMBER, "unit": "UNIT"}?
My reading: {"value": 525, "unit": "rpm"}
